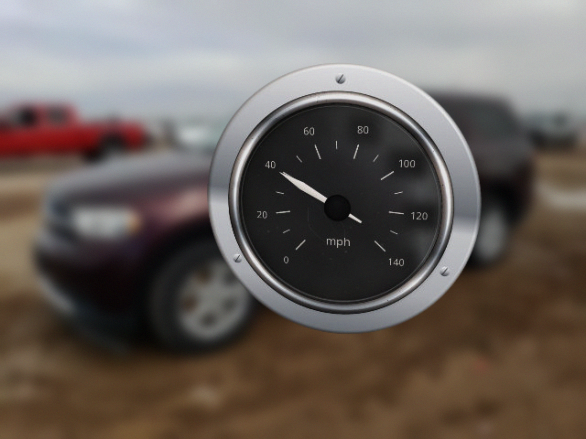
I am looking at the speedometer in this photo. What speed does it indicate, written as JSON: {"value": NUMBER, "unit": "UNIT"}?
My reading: {"value": 40, "unit": "mph"}
